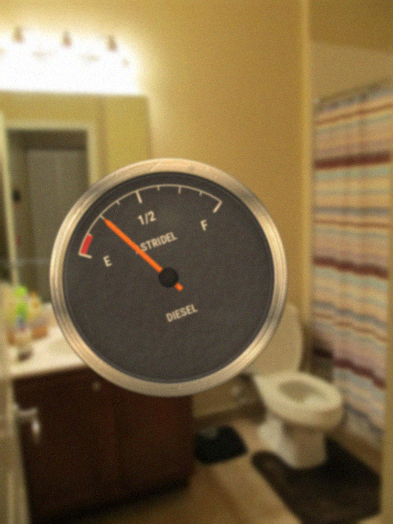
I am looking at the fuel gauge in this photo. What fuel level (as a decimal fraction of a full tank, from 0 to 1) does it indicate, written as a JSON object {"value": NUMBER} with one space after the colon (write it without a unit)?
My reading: {"value": 0.25}
